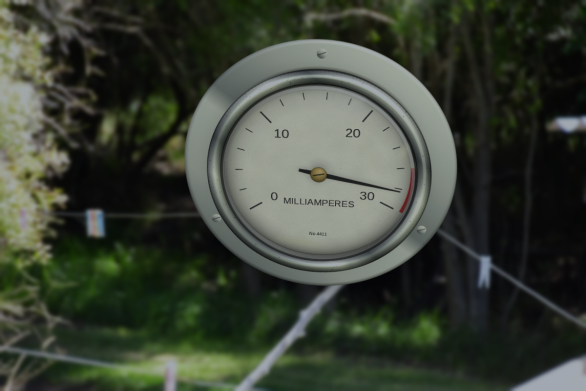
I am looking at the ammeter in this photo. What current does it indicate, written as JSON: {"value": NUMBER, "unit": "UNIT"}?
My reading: {"value": 28, "unit": "mA"}
